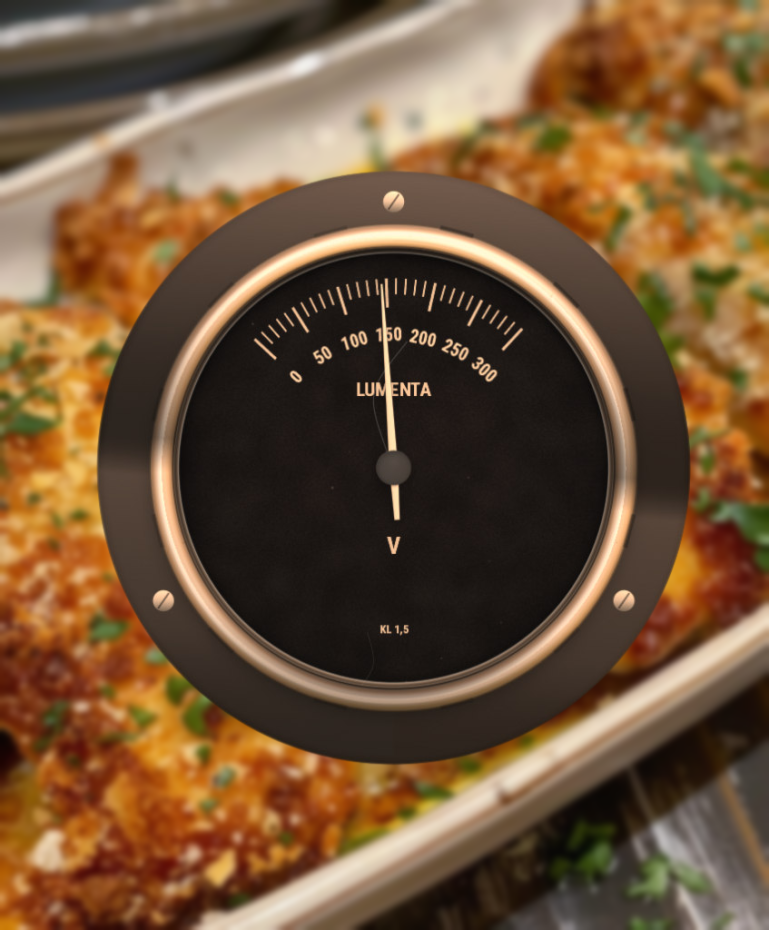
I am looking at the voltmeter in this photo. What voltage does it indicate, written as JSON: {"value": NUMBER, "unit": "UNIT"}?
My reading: {"value": 145, "unit": "V"}
